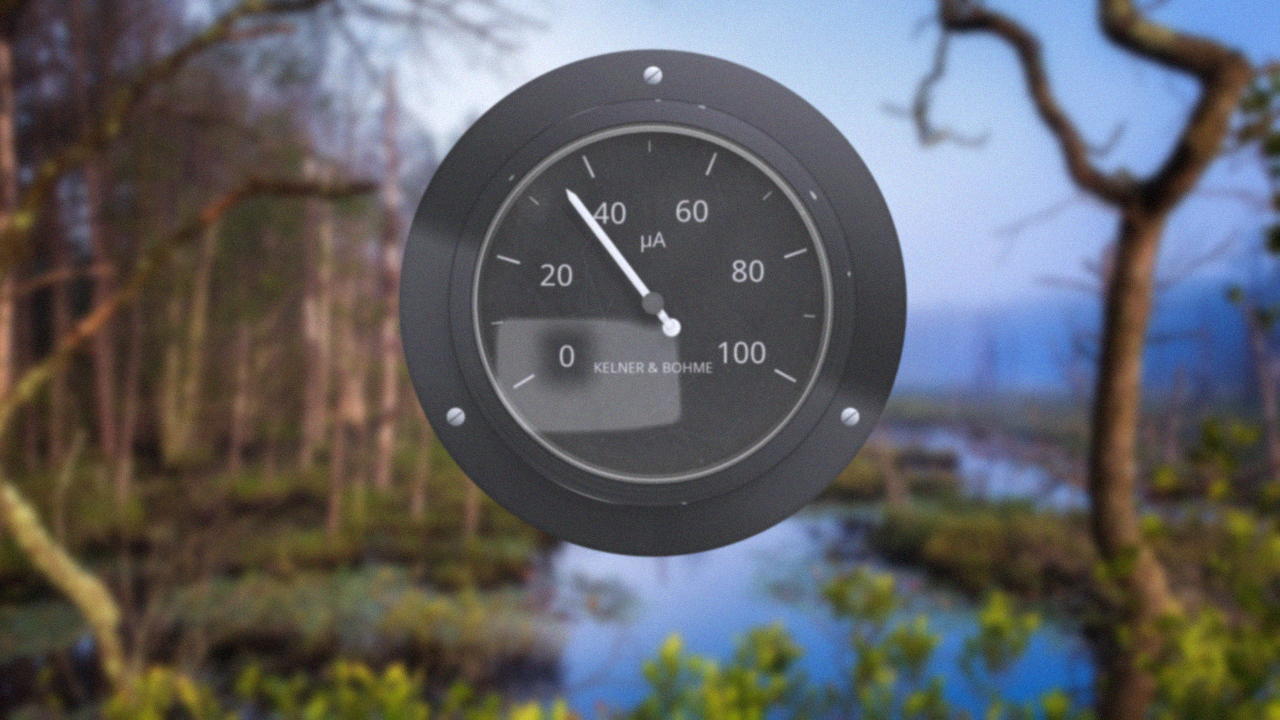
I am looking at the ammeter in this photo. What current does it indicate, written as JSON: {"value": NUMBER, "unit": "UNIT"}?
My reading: {"value": 35, "unit": "µA"}
